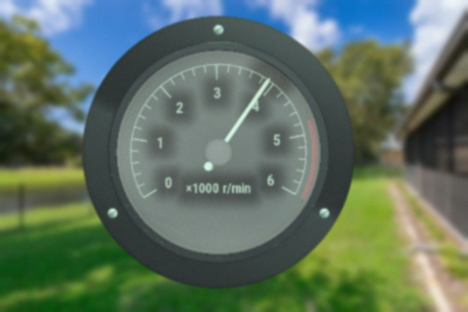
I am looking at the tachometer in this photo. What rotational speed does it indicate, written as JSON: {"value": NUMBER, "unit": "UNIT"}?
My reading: {"value": 3900, "unit": "rpm"}
